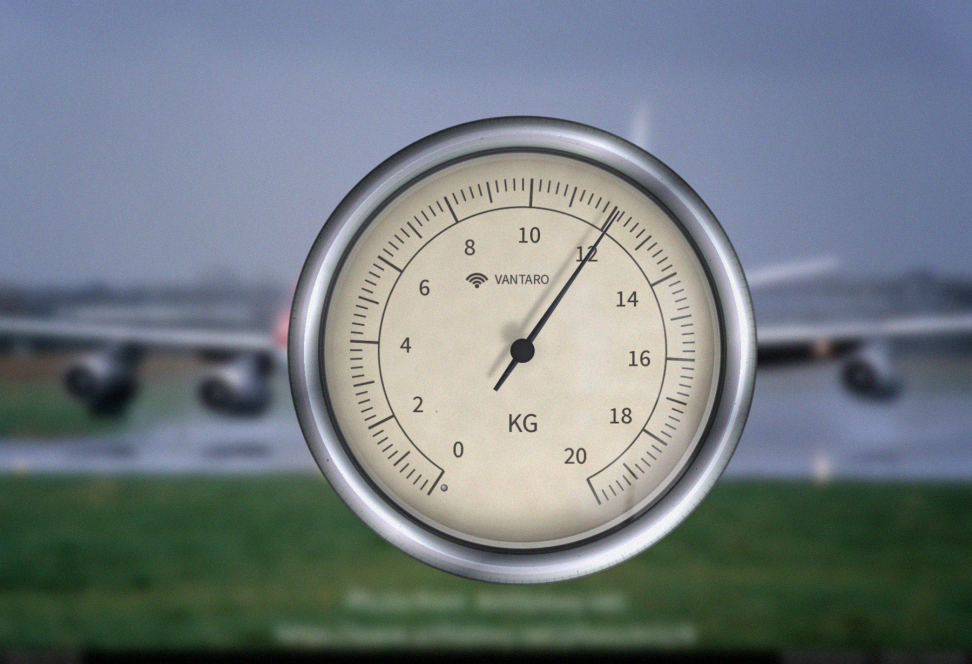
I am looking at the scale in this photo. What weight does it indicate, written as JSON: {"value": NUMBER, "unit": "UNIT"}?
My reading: {"value": 12.1, "unit": "kg"}
